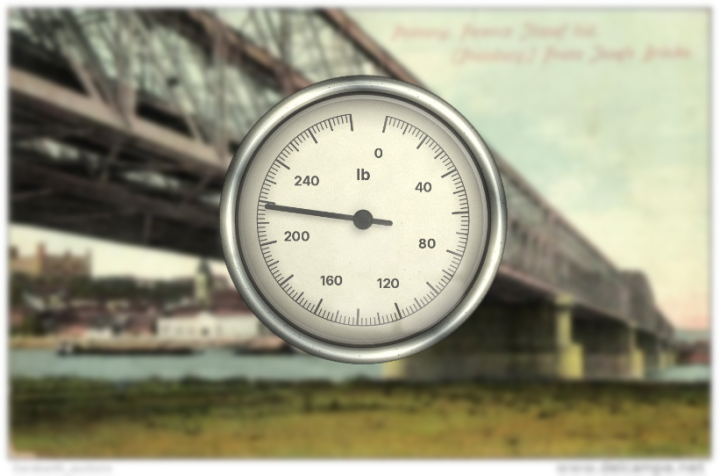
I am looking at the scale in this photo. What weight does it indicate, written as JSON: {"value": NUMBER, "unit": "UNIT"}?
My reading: {"value": 218, "unit": "lb"}
